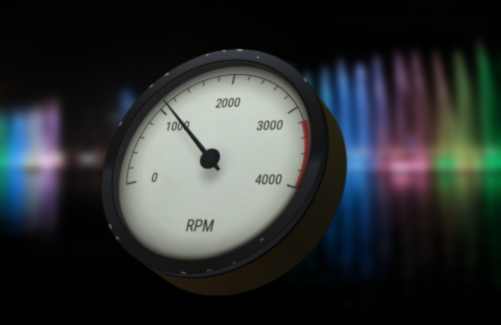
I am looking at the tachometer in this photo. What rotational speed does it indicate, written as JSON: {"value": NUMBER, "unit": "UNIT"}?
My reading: {"value": 1100, "unit": "rpm"}
